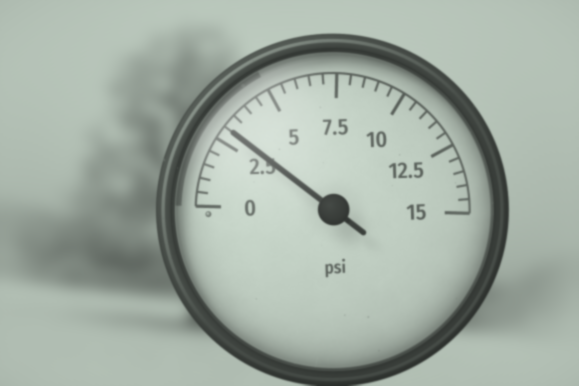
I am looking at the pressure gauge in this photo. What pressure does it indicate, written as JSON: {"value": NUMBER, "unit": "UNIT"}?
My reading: {"value": 3, "unit": "psi"}
